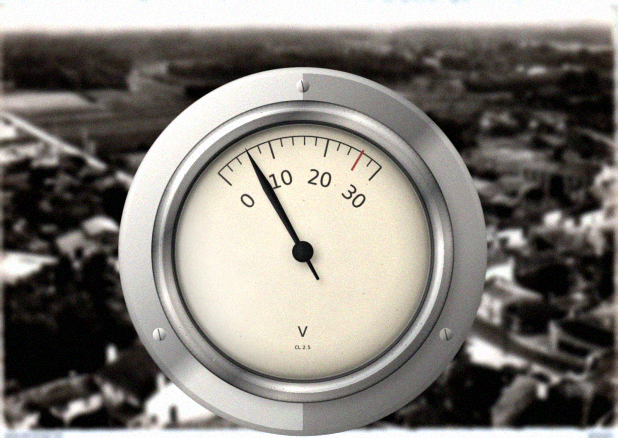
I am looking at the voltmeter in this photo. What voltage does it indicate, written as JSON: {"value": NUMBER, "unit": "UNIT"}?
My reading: {"value": 6, "unit": "V"}
